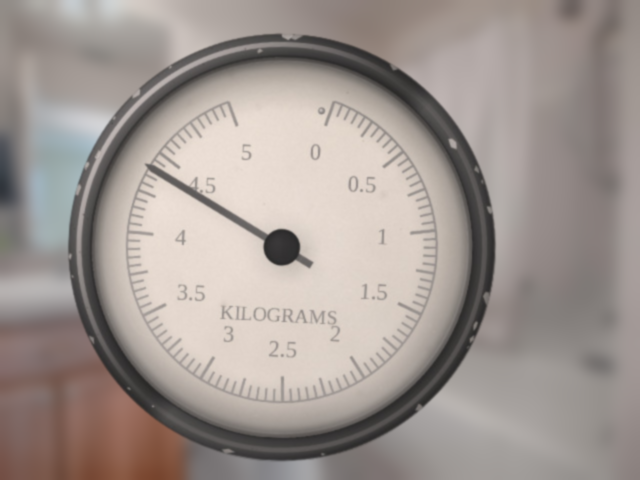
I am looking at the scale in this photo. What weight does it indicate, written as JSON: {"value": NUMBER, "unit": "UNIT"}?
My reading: {"value": 4.4, "unit": "kg"}
